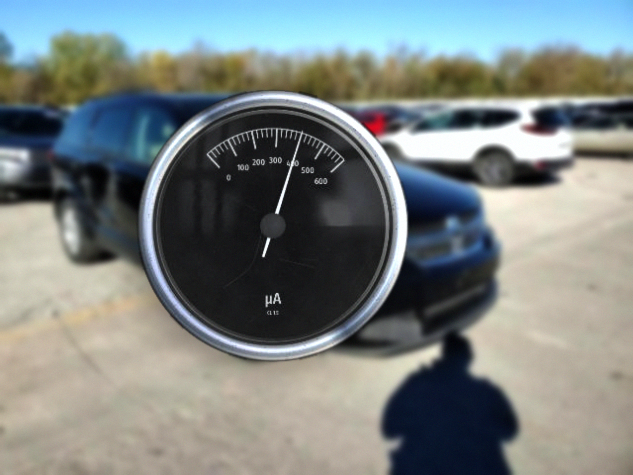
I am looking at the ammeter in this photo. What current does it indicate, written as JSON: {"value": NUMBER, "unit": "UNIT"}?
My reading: {"value": 400, "unit": "µA"}
